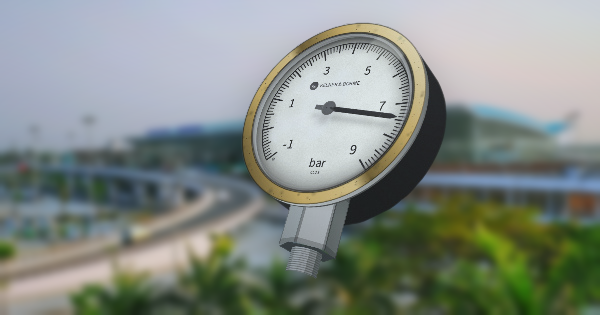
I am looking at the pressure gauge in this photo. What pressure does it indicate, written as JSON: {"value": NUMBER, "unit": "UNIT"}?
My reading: {"value": 7.5, "unit": "bar"}
